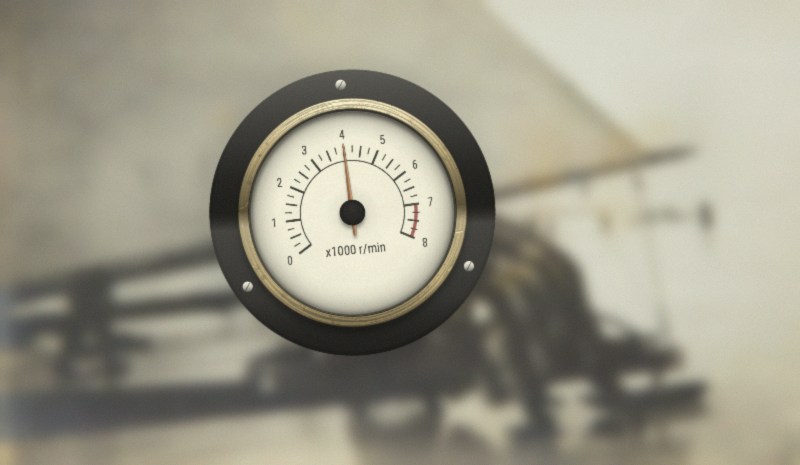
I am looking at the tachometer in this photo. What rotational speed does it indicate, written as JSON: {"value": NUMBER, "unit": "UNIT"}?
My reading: {"value": 4000, "unit": "rpm"}
